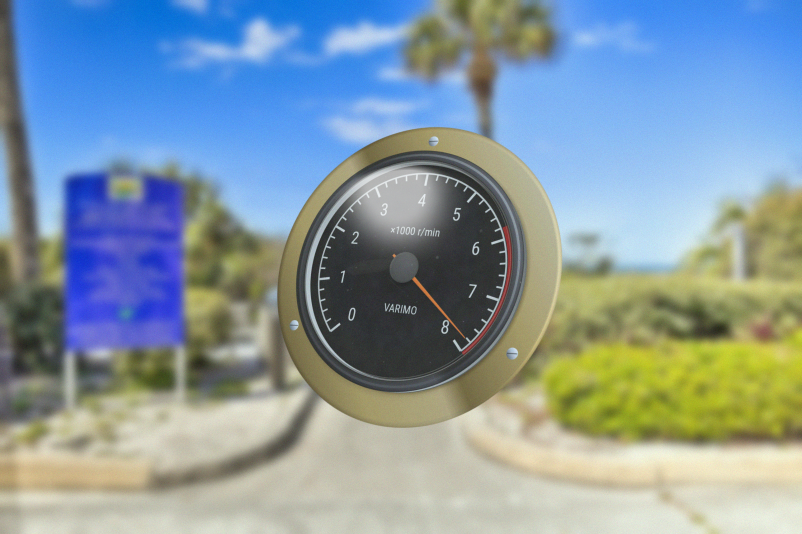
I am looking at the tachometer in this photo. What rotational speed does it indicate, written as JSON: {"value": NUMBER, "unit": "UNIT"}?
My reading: {"value": 7800, "unit": "rpm"}
